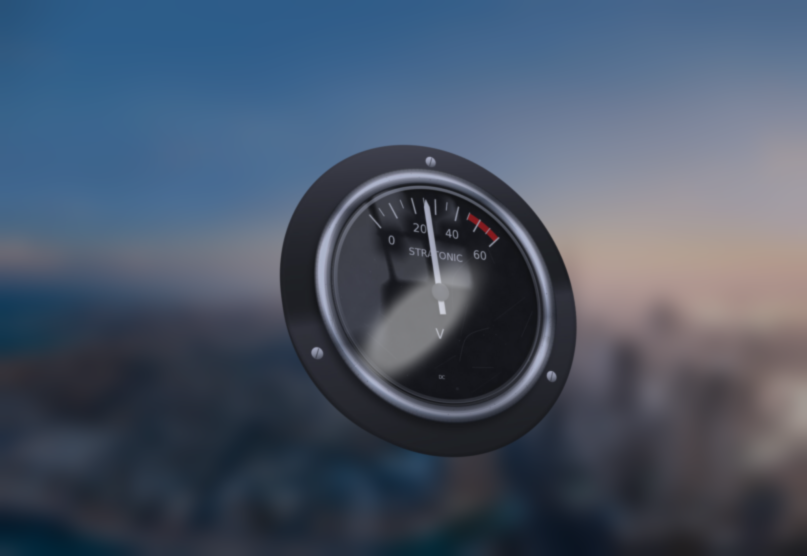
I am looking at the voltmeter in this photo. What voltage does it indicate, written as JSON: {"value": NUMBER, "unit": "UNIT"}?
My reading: {"value": 25, "unit": "V"}
